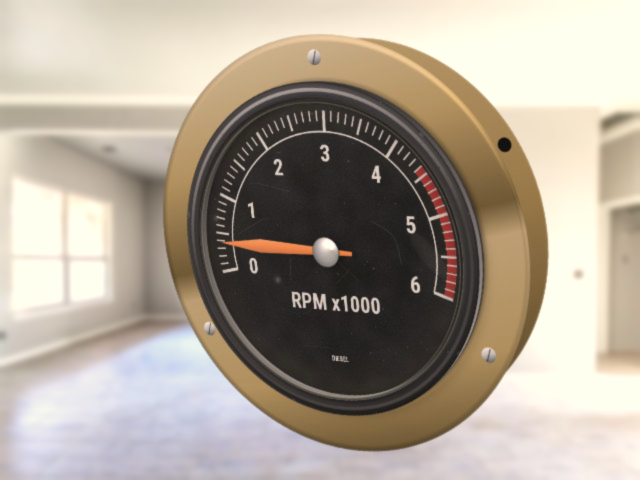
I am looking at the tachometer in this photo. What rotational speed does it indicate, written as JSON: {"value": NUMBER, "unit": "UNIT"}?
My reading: {"value": 400, "unit": "rpm"}
